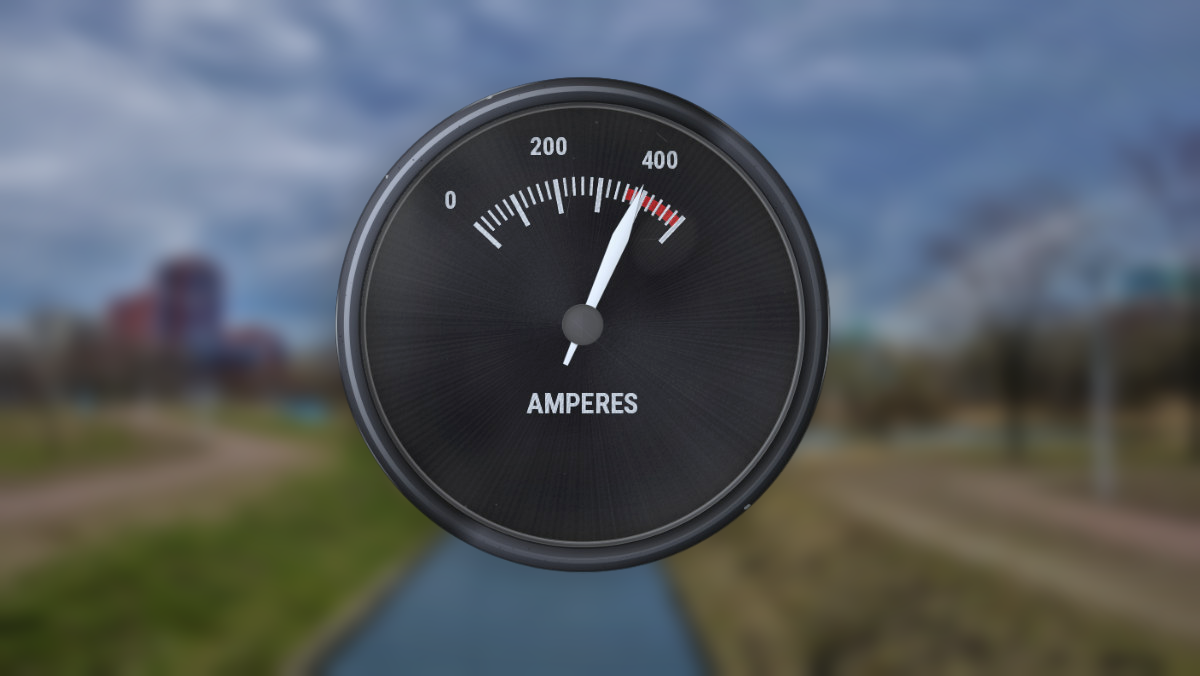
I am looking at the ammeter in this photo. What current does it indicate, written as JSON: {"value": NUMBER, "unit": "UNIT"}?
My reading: {"value": 390, "unit": "A"}
